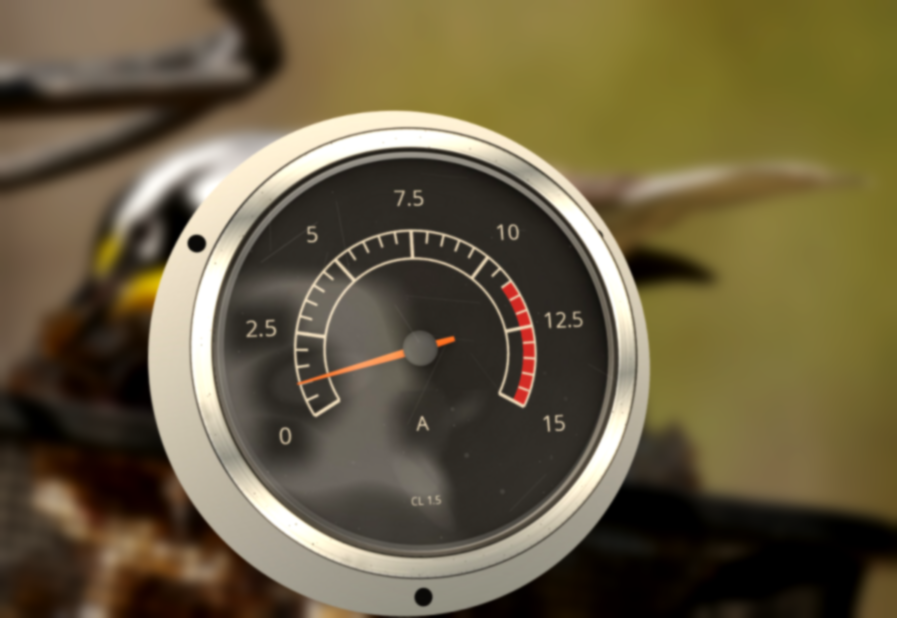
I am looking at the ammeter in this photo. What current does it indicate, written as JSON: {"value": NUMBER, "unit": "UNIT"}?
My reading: {"value": 1, "unit": "A"}
